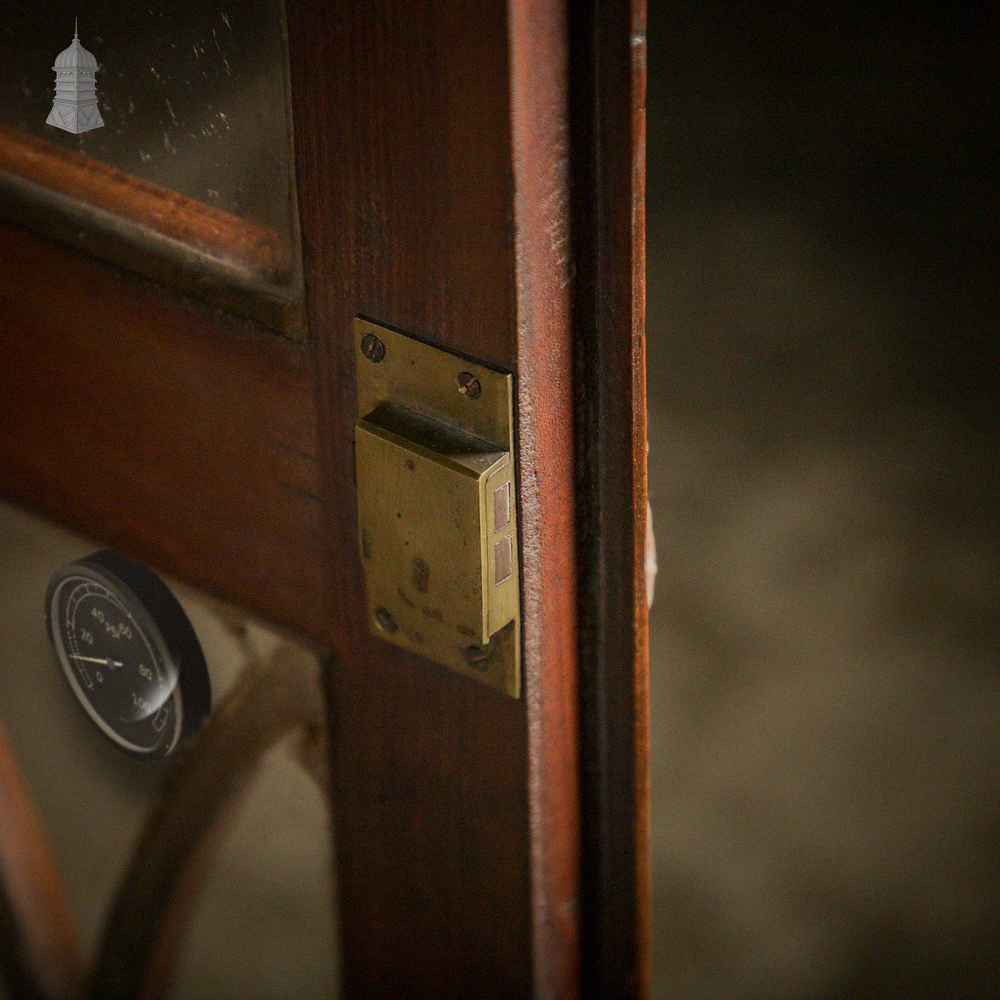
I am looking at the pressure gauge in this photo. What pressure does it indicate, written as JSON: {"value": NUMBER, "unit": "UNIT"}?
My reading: {"value": 10, "unit": "psi"}
